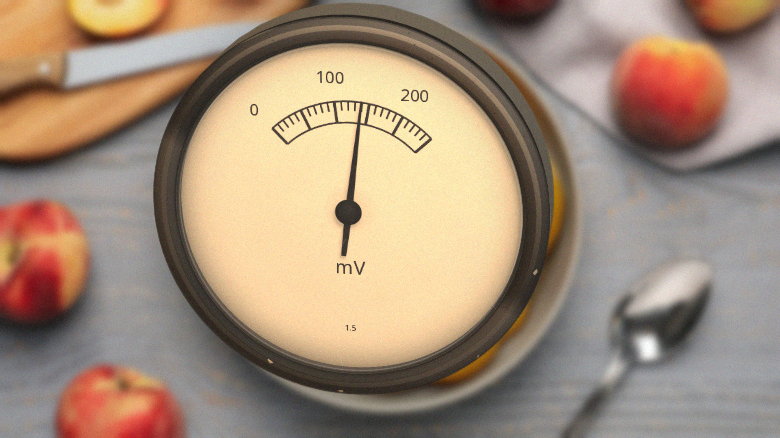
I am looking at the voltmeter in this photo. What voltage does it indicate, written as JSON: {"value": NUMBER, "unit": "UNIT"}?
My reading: {"value": 140, "unit": "mV"}
